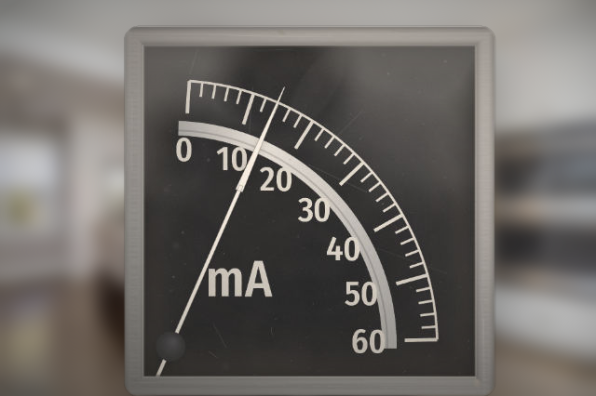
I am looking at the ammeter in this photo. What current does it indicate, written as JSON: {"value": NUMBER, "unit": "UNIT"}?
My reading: {"value": 14, "unit": "mA"}
